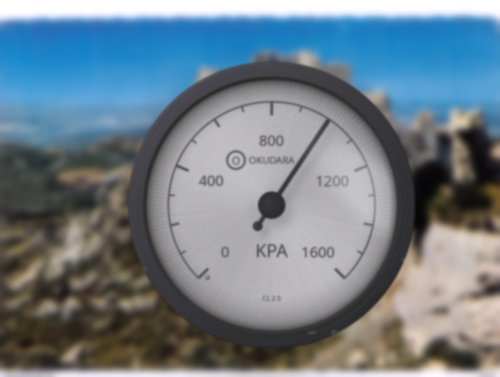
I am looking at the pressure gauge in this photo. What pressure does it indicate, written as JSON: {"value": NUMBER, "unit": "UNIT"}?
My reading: {"value": 1000, "unit": "kPa"}
